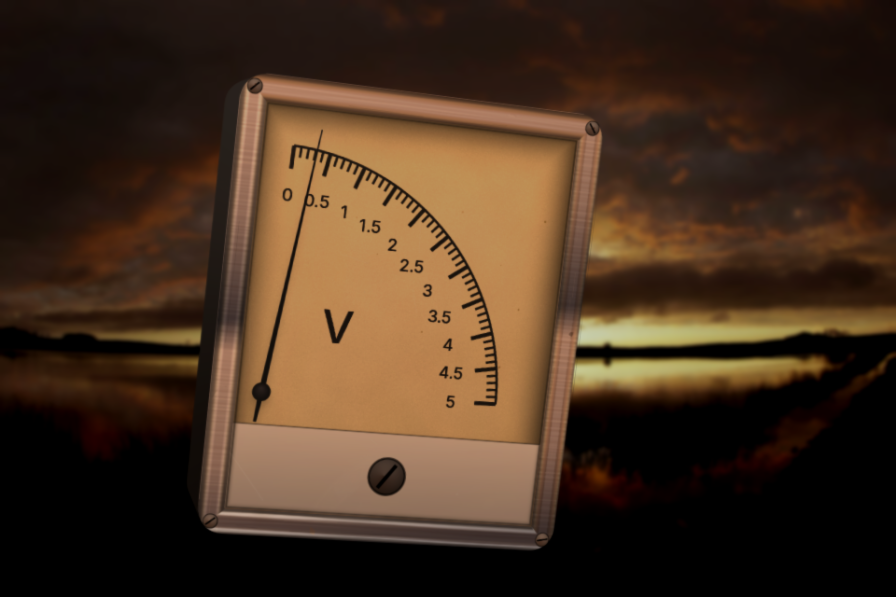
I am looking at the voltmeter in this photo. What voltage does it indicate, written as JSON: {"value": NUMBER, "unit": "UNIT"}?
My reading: {"value": 0.3, "unit": "V"}
